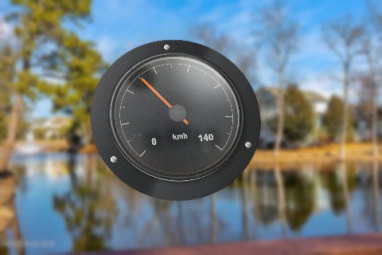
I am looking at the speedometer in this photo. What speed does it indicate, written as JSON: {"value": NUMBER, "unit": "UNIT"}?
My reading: {"value": 50, "unit": "km/h"}
